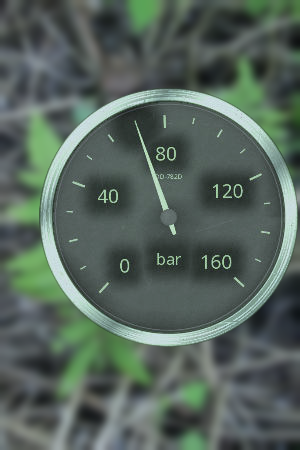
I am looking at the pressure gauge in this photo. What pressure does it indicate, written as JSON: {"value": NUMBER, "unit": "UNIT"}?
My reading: {"value": 70, "unit": "bar"}
